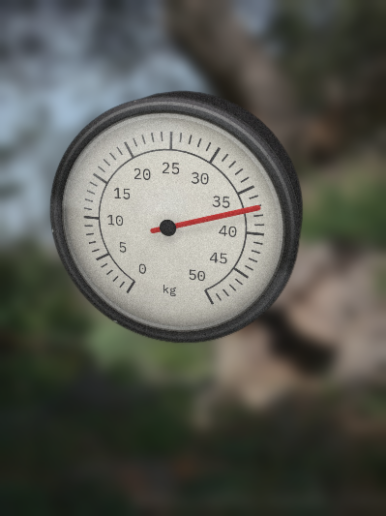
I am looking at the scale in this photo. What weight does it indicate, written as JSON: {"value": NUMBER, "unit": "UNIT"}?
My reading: {"value": 37, "unit": "kg"}
